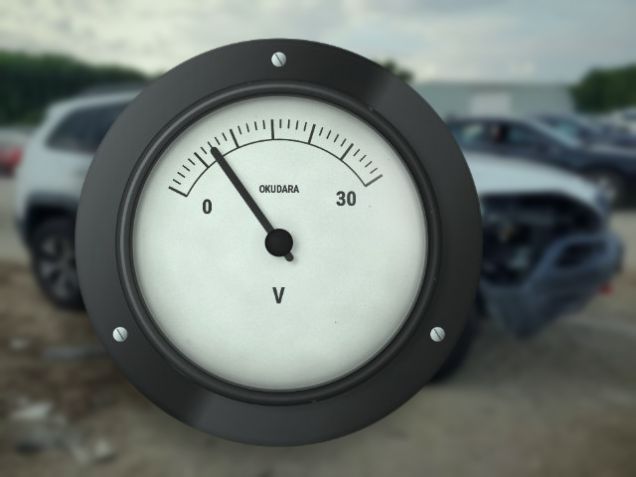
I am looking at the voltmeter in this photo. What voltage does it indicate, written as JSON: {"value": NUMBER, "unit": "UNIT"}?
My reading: {"value": 7, "unit": "V"}
